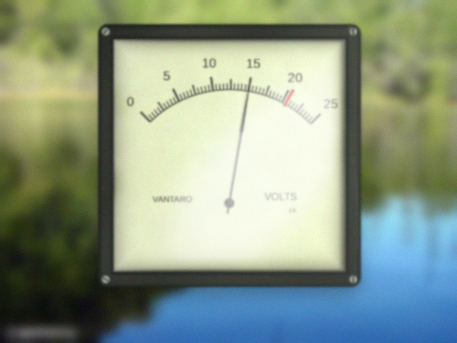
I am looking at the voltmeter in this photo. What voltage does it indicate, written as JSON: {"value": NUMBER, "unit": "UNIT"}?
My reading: {"value": 15, "unit": "V"}
